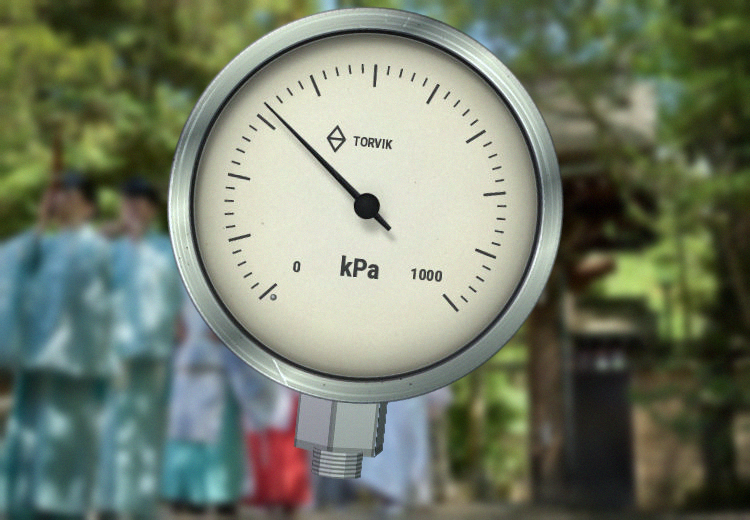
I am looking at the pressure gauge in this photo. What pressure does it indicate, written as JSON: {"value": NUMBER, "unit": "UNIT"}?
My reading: {"value": 320, "unit": "kPa"}
